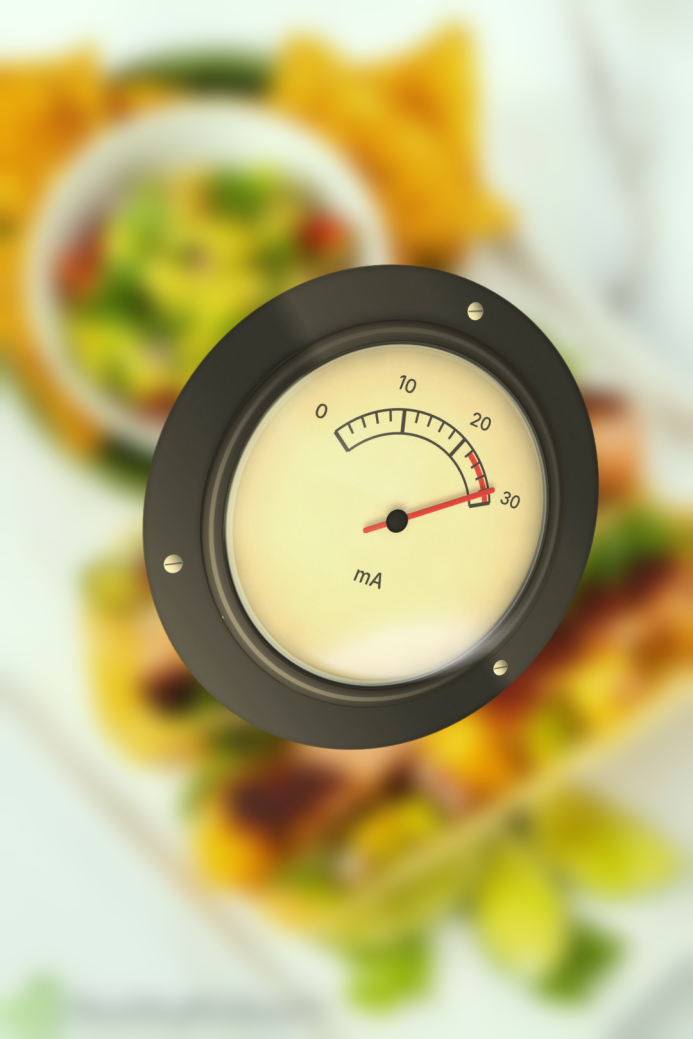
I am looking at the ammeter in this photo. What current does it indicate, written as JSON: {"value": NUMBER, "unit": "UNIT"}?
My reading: {"value": 28, "unit": "mA"}
